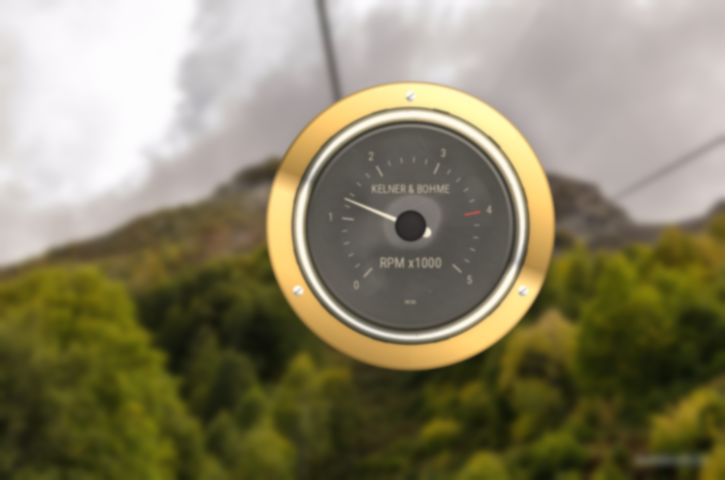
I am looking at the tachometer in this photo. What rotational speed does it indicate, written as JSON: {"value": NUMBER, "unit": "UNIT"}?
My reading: {"value": 1300, "unit": "rpm"}
